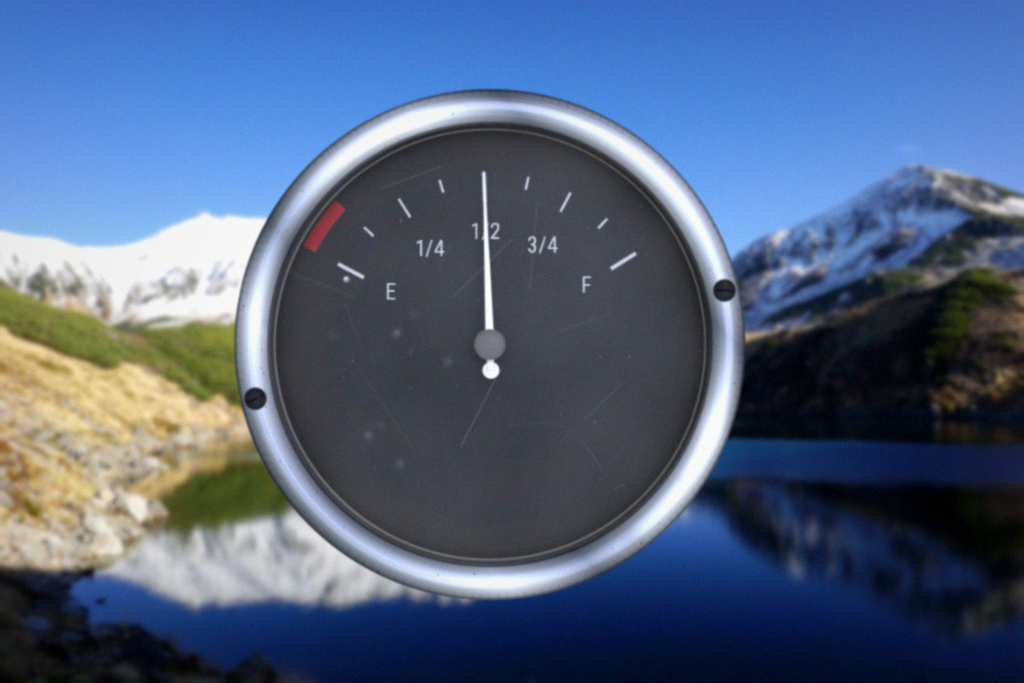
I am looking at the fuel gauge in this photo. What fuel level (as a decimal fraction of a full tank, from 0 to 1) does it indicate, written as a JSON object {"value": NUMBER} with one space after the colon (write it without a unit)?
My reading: {"value": 0.5}
